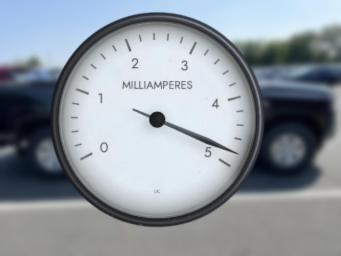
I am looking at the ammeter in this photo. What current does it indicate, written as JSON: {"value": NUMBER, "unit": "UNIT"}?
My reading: {"value": 4.8, "unit": "mA"}
